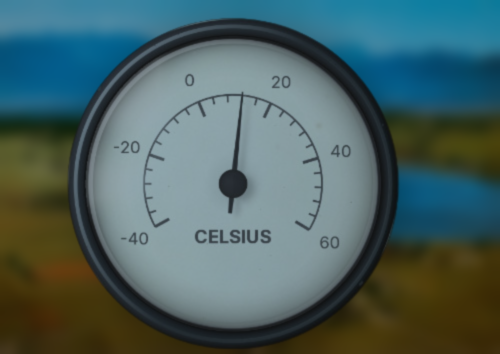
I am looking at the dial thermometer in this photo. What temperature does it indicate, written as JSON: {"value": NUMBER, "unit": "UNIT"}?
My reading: {"value": 12, "unit": "°C"}
